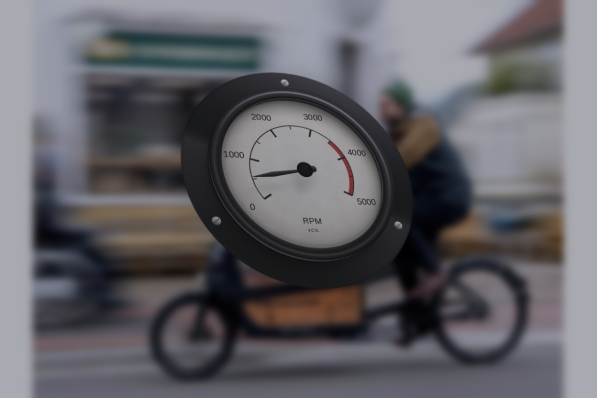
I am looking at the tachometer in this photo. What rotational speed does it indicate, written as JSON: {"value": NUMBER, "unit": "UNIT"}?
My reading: {"value": 500, "unit": "rpm"}
